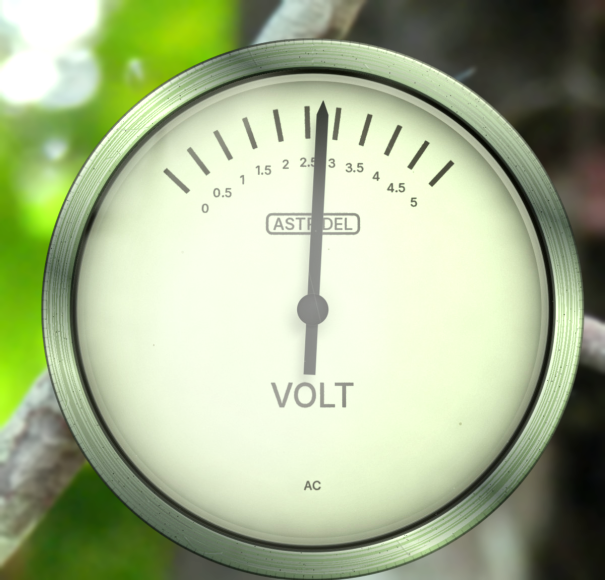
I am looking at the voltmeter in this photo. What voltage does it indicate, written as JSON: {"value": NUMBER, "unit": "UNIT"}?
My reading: {"value": 2.75, "unit": "V"}
